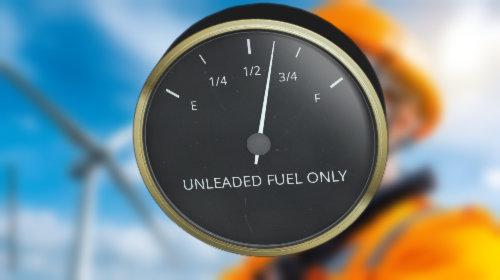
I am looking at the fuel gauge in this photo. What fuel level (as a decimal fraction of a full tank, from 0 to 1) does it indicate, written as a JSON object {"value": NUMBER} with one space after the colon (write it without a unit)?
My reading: {"value": 0.625}
